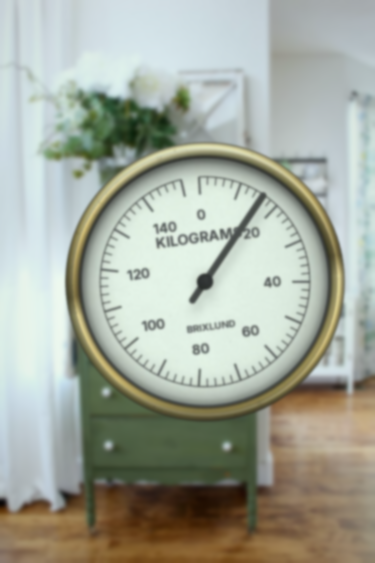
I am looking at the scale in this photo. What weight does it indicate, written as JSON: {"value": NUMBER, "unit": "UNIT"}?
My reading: {"value": 16, "unit": "kg"}
